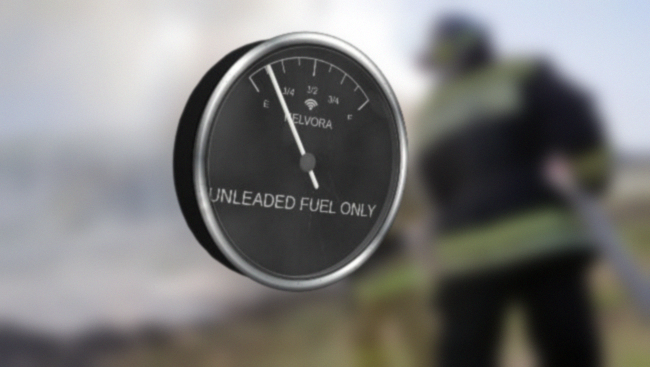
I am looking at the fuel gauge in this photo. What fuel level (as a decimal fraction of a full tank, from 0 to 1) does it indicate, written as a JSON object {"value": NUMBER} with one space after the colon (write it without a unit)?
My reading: {"value": 0.125}
